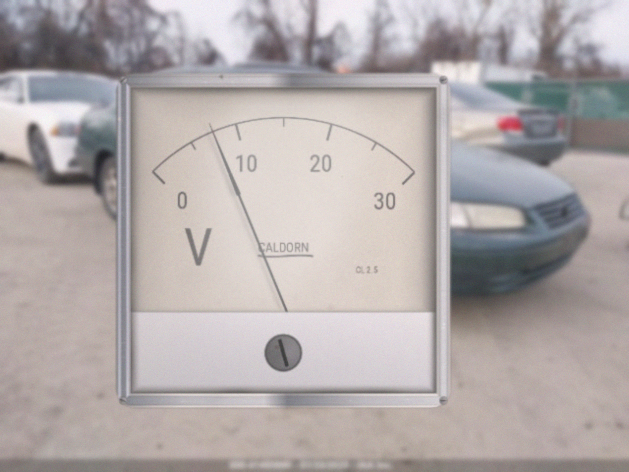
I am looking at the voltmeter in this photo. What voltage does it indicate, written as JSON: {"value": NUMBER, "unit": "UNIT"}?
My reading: {"value": 7.5, "unit": "V"}
